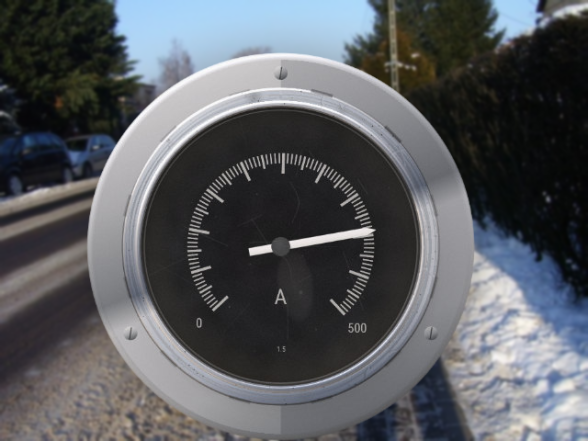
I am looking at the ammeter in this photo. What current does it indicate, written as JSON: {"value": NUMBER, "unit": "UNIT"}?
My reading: {"value": 395, "unit": "A"}
